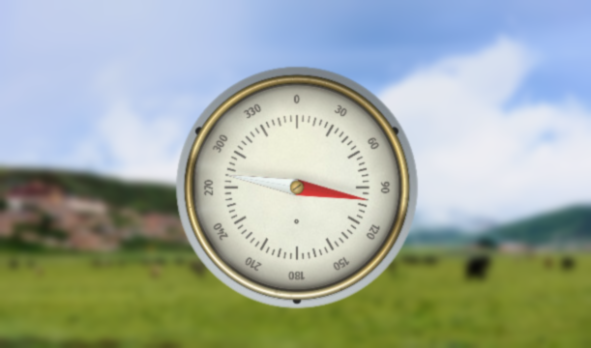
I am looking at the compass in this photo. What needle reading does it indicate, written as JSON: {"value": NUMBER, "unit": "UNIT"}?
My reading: {"value": 100, "unit": "°"}
